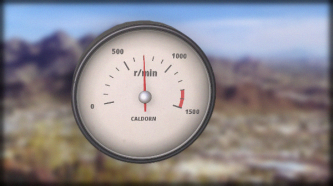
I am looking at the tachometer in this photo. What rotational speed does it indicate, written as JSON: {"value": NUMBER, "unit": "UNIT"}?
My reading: {"value": 700, "unit": "rpm"}
